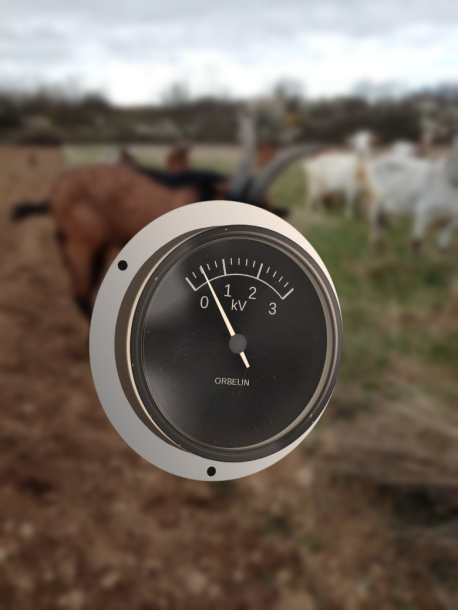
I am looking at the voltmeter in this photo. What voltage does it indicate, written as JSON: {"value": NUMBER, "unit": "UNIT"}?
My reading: {"value": 0.4, "unit": "kV"}
